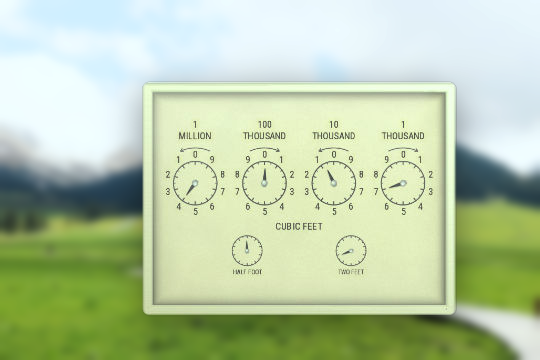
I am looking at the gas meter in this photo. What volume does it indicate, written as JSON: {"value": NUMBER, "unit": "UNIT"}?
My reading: {"value": 400700, "unit": "ft³"}
